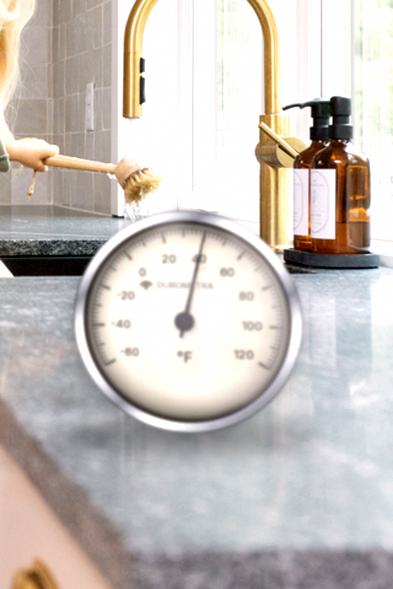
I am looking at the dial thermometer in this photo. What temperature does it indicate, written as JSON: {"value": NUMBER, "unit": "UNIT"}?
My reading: {"value": 40, "unit": "°F"}
